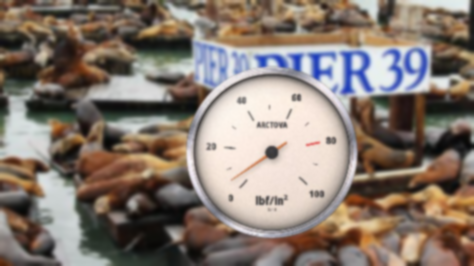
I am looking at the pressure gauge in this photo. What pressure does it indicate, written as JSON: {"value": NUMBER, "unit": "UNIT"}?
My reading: {"value": 5, "unit": "psi"}
